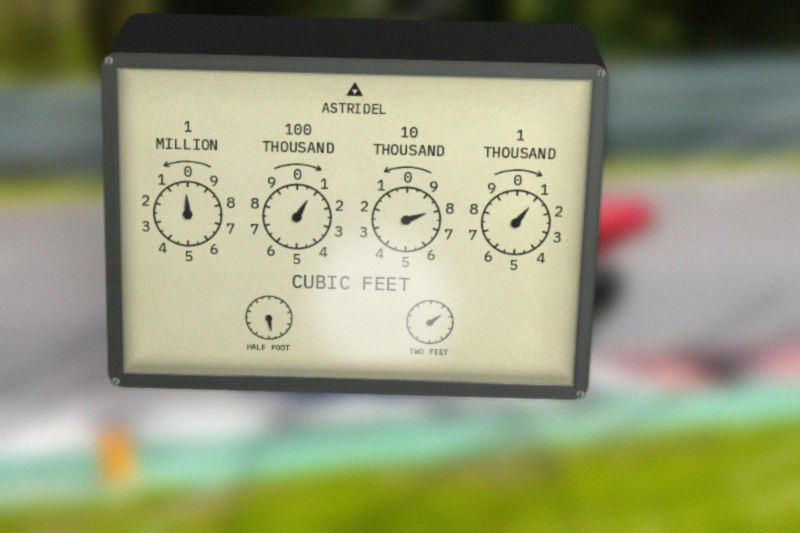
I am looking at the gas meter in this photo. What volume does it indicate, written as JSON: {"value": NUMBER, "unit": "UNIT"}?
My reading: {"value": 8100, "unit": "ft³"}
